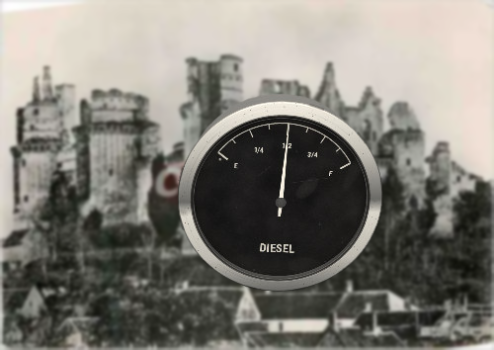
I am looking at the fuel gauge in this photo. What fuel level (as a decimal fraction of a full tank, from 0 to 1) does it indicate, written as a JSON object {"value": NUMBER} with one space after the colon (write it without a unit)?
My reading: {"value": 0.5}
